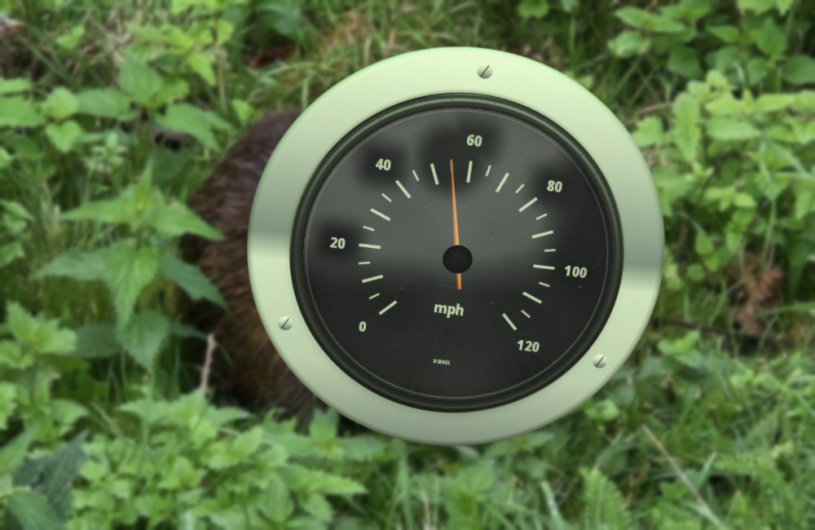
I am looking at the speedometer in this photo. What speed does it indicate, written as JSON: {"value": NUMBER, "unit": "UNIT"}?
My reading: {"value": 55, "unit": "mph"}
